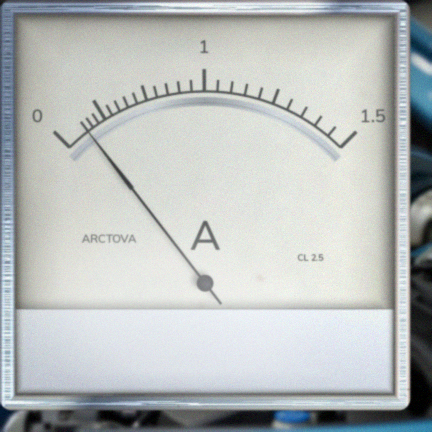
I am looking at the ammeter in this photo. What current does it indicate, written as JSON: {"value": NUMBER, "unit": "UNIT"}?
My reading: {"value": 0.35, "unit": "A"}
